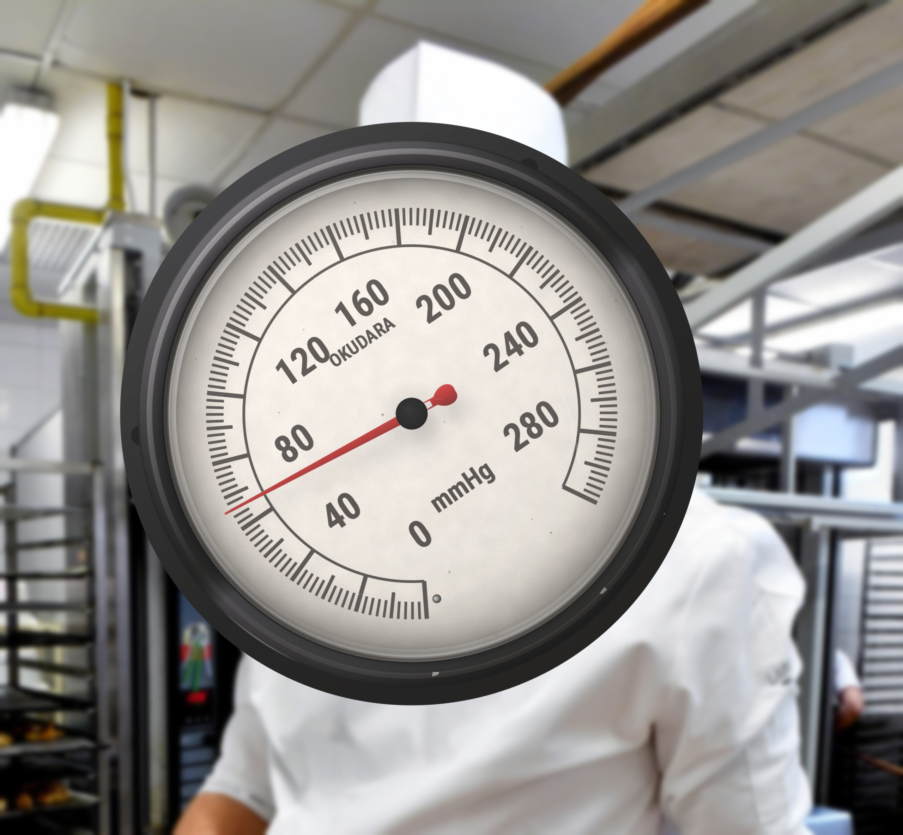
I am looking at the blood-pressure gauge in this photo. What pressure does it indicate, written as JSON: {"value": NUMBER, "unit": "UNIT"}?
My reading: {"value": 66, "unit": "mmHg"}
